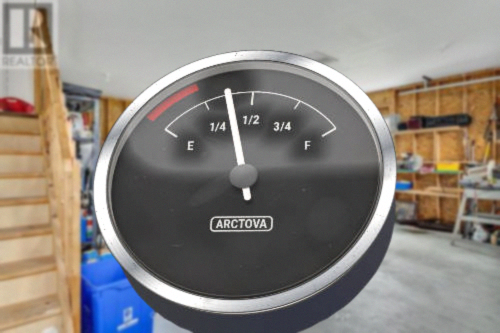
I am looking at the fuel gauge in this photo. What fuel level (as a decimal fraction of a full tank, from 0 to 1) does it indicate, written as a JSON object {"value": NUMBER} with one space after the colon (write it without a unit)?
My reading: {"value": 0.375}
